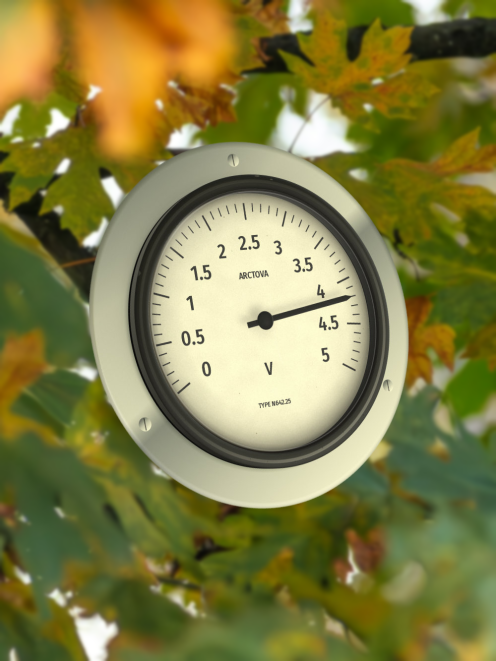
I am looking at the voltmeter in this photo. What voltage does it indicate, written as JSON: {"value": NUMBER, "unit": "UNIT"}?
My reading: {"value": 4.2, "unit": "V"}
